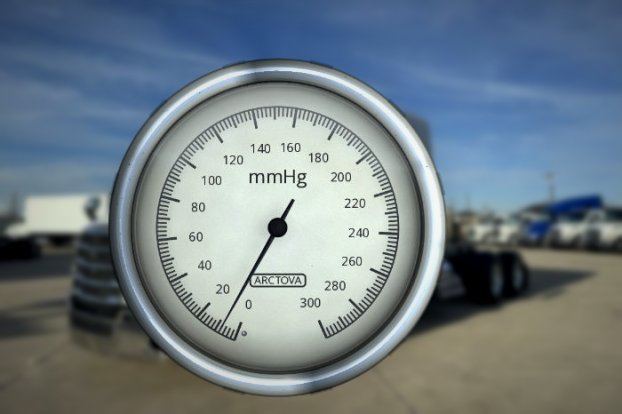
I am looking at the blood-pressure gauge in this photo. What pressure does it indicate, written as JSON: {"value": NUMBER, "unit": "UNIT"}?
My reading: {"value": 8, "unit": "mmHg"}
